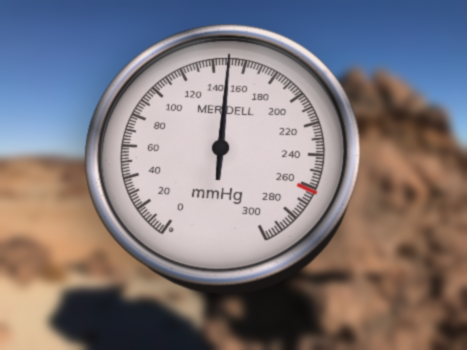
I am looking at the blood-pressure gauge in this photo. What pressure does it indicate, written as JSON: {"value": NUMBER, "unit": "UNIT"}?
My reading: {"value": 150, "unit": "mmHg"}
